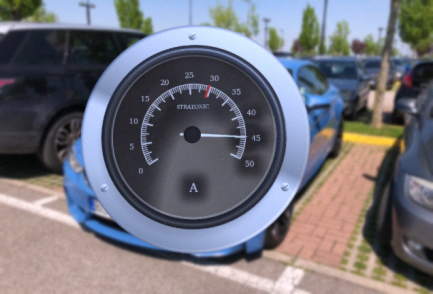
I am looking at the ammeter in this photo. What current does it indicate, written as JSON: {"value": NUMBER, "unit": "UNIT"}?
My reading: {"value": 45, "unit": "A"}
